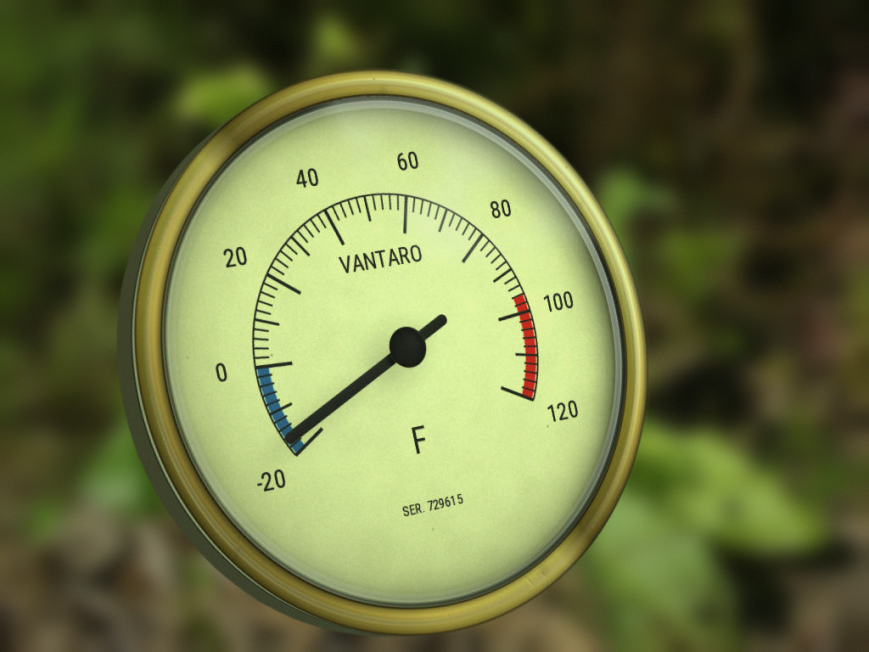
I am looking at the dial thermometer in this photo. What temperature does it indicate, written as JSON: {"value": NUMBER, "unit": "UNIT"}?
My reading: {"value": -16, "unit": "°F"}
